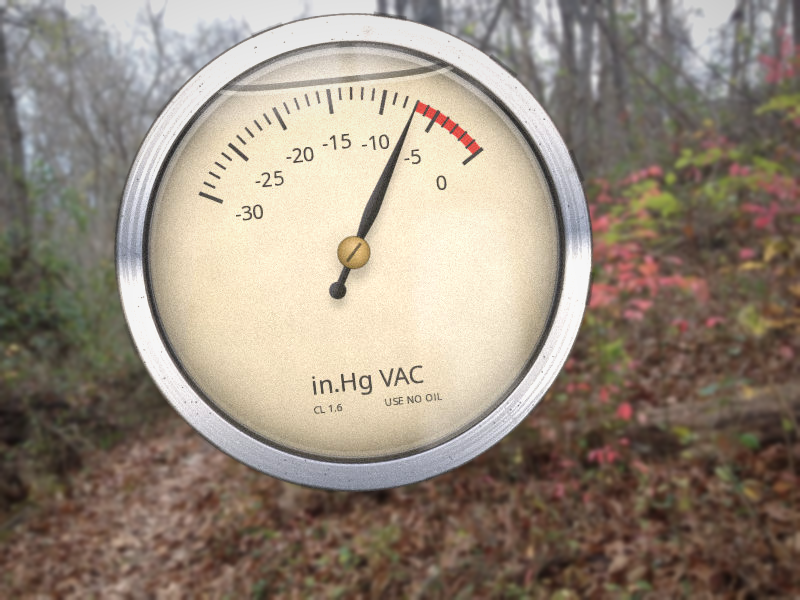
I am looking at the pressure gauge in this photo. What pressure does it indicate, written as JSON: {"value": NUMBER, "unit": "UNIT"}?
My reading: {"value": -7, "unit": "inHg"}
